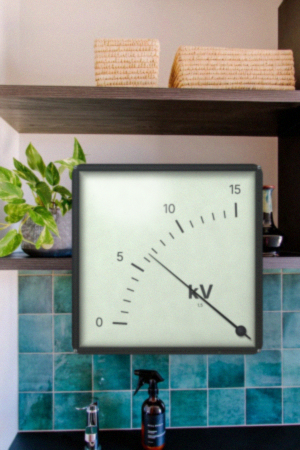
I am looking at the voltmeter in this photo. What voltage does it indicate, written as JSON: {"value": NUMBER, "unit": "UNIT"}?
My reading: {"value": 6.5, "unit": "kV"}
